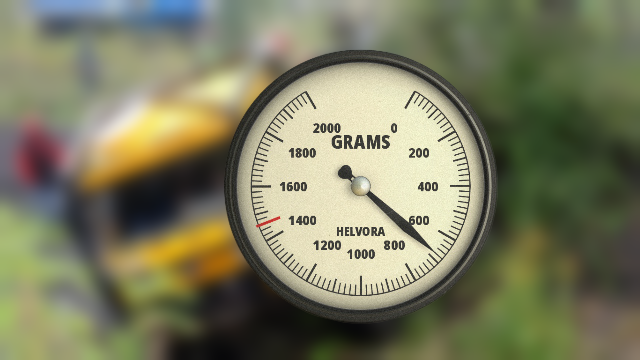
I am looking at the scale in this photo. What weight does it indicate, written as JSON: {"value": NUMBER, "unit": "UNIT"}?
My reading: {"value": 680, "unit": "g"}
